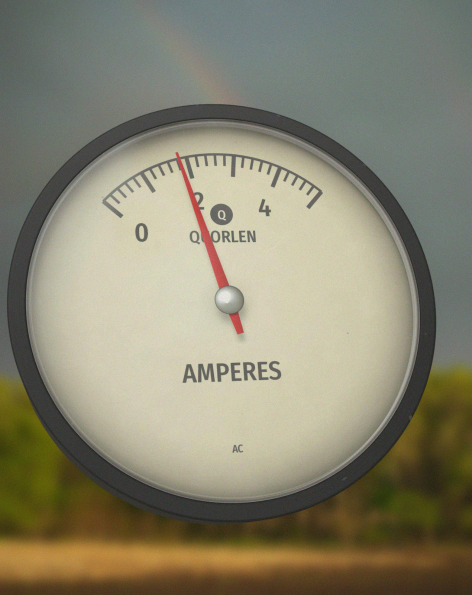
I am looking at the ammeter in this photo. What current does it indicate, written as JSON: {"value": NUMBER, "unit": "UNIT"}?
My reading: {"value": 1.8, "unit": "A"}
